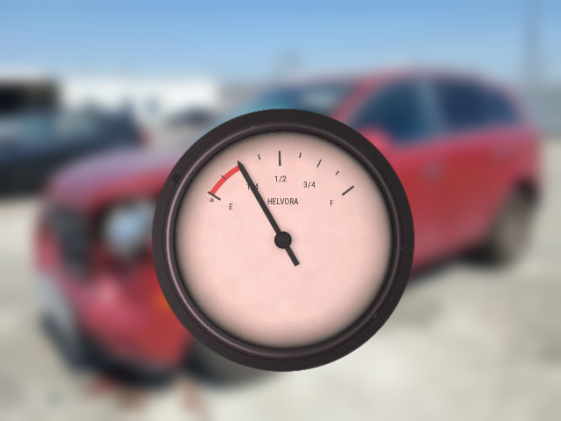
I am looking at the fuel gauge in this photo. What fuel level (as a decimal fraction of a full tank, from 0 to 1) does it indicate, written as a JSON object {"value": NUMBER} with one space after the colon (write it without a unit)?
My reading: {"value": 0.25}
